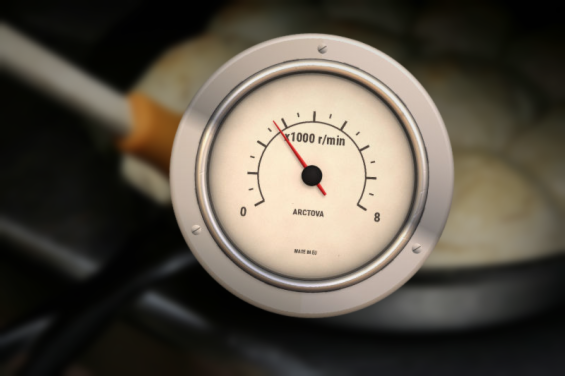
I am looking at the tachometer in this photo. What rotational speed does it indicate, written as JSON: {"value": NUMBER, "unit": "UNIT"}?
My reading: {"value": 2750, "unit": "rpm"}
